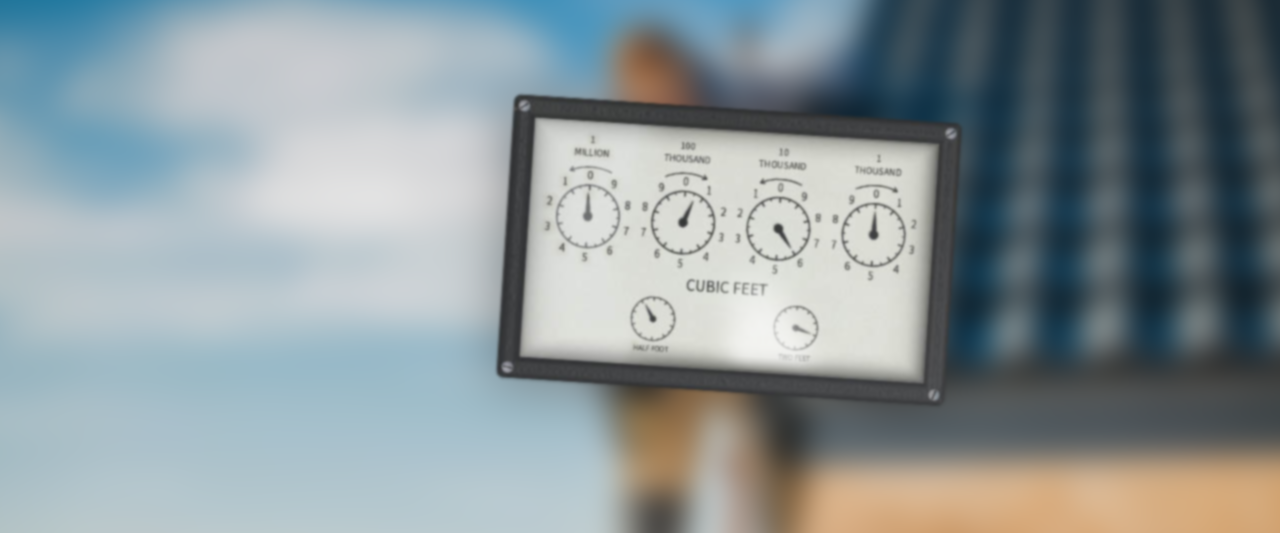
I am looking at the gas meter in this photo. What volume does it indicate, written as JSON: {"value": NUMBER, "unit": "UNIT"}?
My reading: {"value": 6000, "unit": "ft³"}
